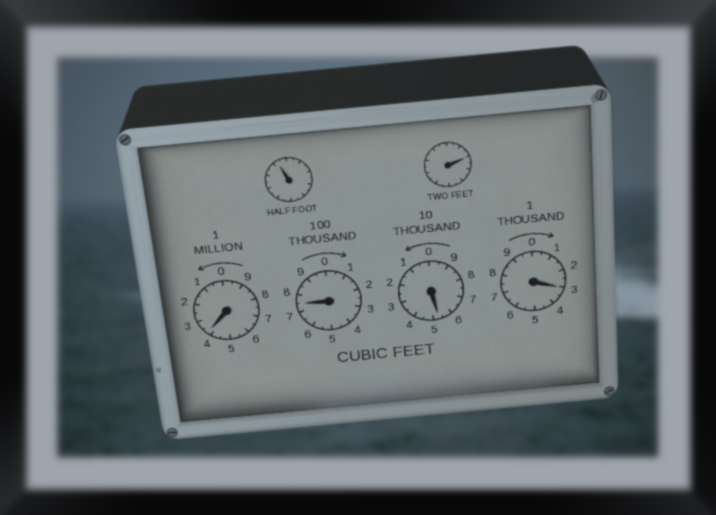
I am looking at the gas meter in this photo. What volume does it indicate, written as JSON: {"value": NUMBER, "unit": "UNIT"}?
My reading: {"value": 375300, "unit": "ft³"}
